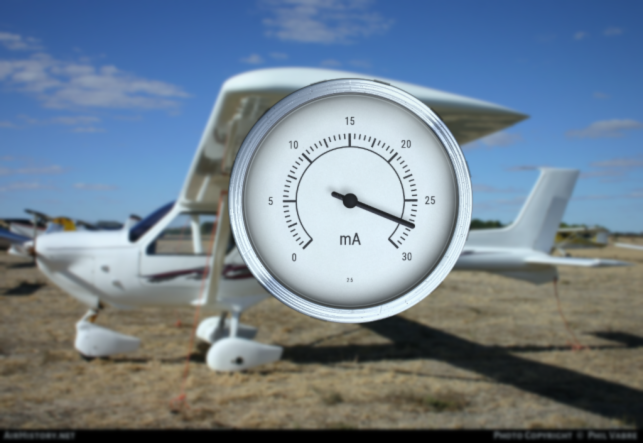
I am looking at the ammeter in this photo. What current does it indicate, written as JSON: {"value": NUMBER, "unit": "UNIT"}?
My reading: {"value": 27.5, "unit": "mA"}
